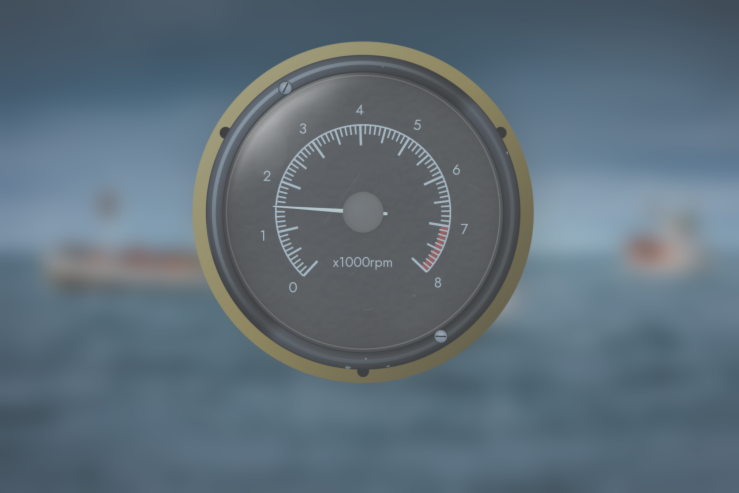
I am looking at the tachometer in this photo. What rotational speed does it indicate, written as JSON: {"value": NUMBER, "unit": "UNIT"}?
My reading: {"value": 1500, "unit": "rpm"}
